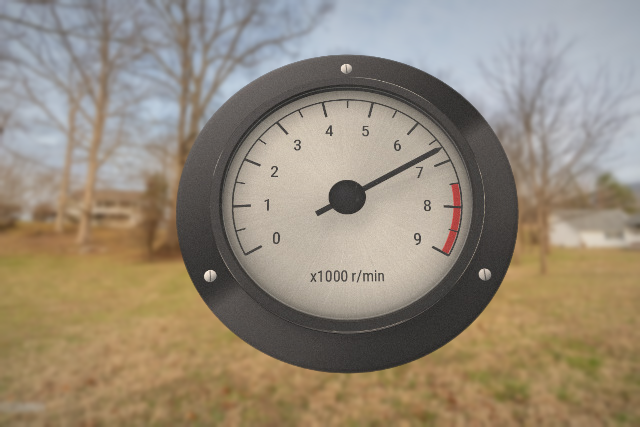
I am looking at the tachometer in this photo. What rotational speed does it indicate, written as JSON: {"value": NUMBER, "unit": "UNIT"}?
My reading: {"value": 6750, "unit": "rpm"}
